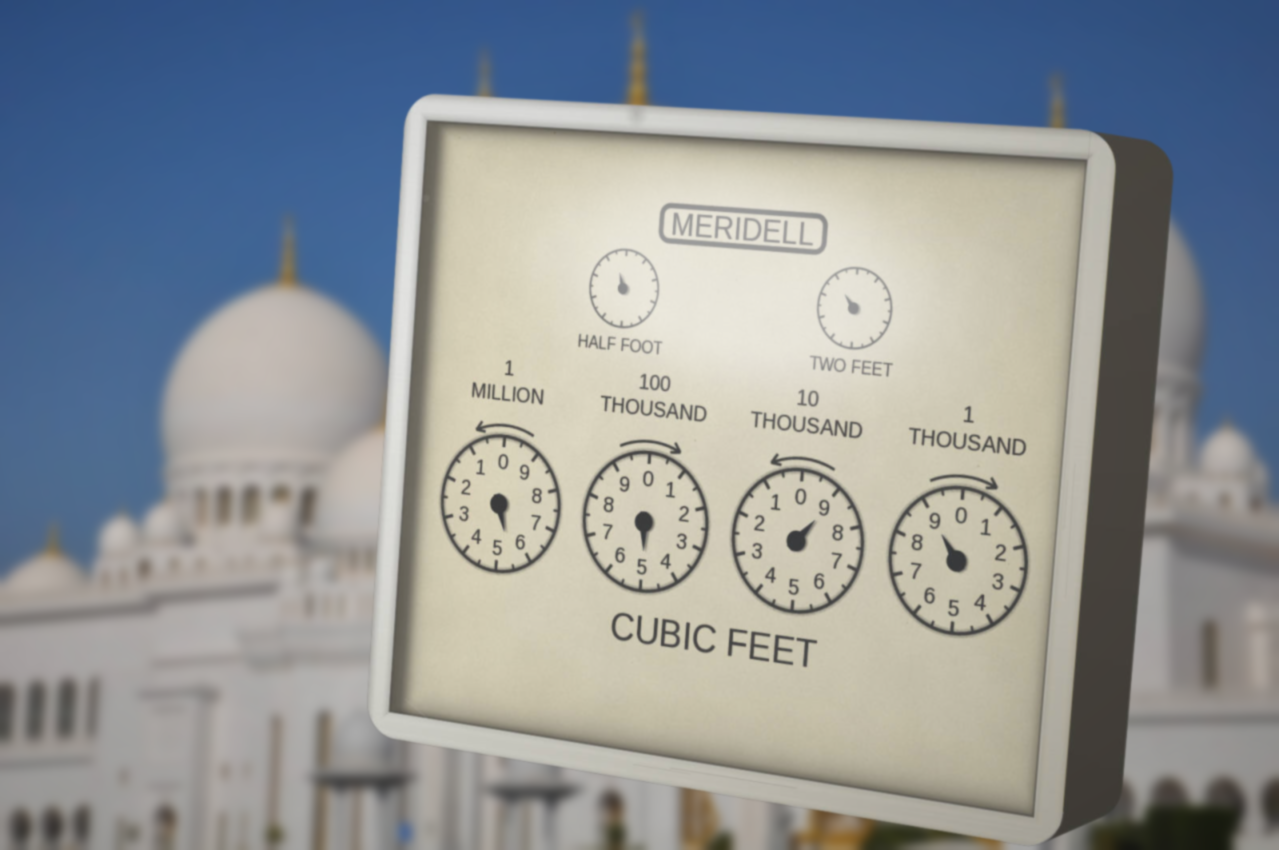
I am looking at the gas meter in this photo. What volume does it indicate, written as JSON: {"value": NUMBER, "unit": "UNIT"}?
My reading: {"value": 548900, "unit": "ft³"}
